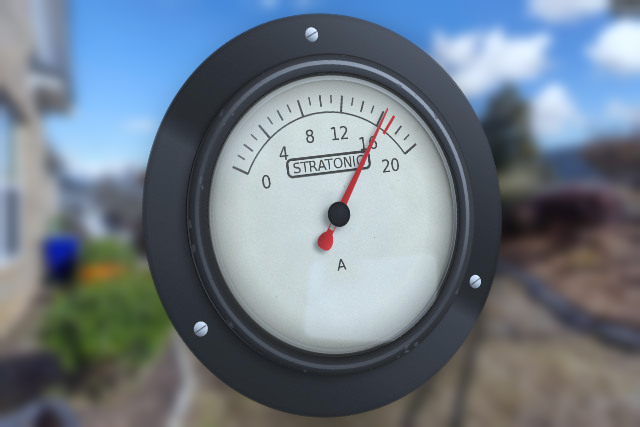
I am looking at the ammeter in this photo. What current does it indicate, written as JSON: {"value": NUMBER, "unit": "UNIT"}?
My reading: {"value": 16, "unit": "A"}
